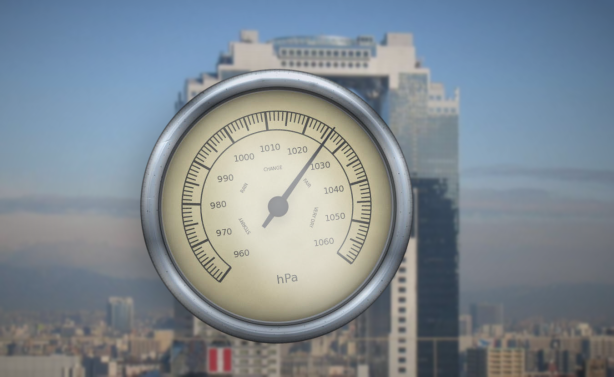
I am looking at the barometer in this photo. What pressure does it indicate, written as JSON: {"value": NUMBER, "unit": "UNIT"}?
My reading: {"value": 1026, "unit": "hPa"}
